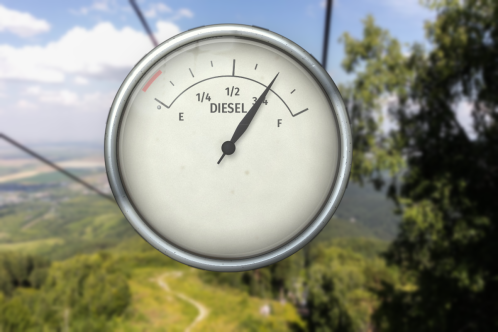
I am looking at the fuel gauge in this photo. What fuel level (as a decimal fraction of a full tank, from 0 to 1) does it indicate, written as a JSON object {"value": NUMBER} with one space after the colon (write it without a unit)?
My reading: {"value": 0.75}
